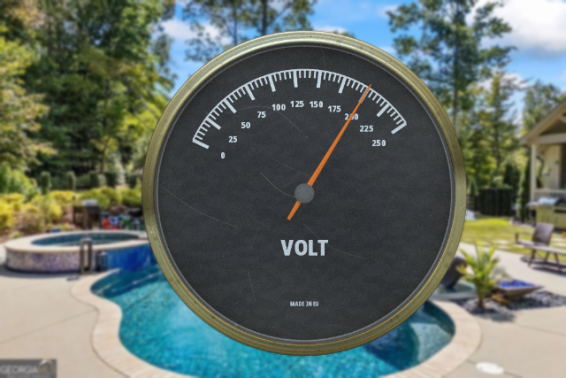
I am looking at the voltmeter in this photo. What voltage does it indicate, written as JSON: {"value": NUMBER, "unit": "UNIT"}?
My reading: {"value": 200, "unit": "V"}
